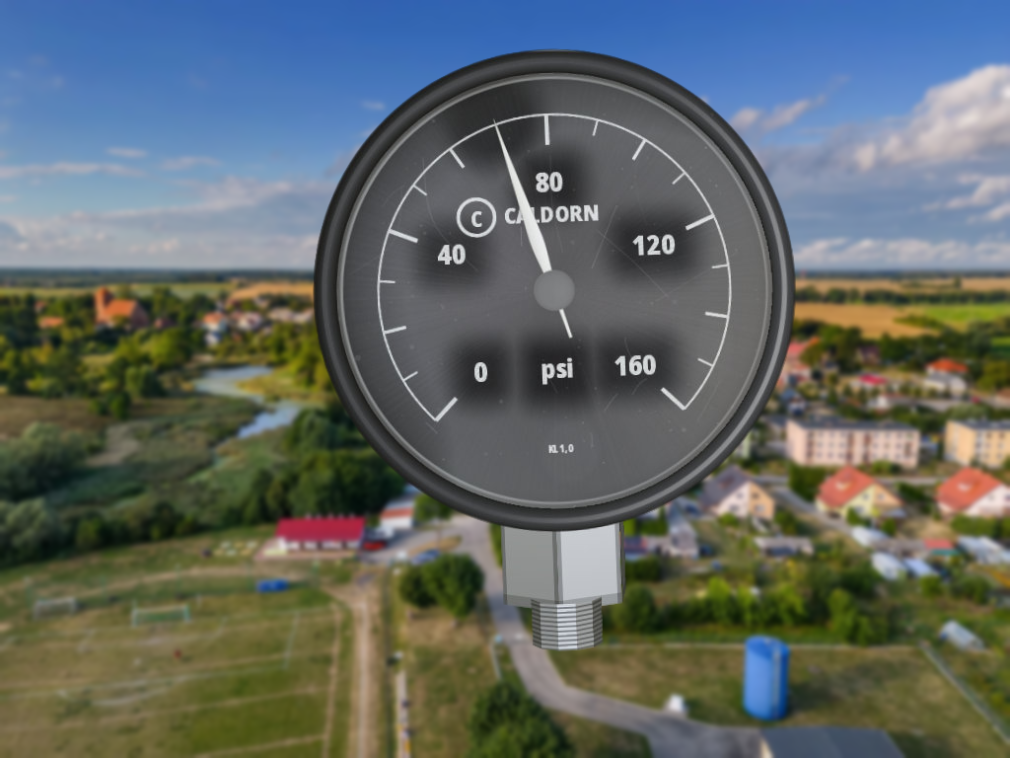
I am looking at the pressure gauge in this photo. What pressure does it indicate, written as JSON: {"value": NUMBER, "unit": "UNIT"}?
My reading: {"value": 70, "unit": "psi"}
